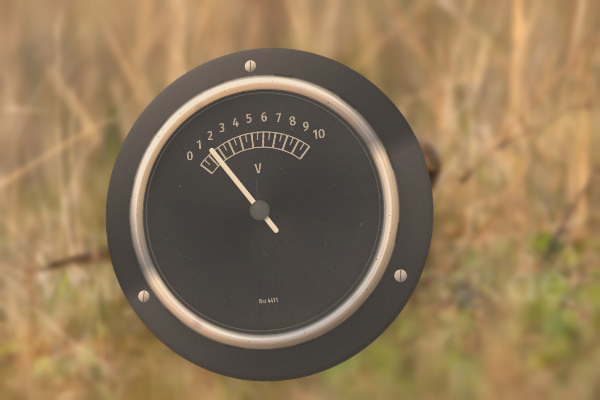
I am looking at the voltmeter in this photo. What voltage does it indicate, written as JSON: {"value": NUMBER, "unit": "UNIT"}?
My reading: {"value": 1.5, "unit": "V"}
